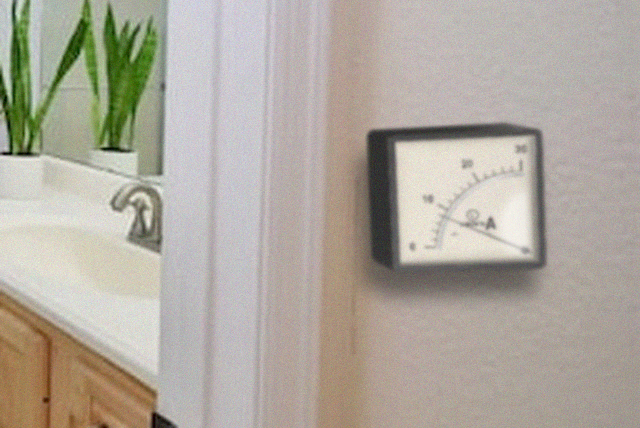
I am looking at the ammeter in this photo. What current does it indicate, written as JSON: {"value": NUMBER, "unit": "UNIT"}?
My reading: {"value": 8, "unit": "A"}
